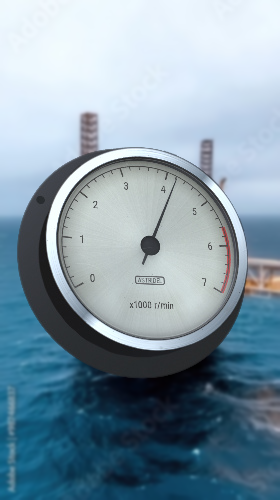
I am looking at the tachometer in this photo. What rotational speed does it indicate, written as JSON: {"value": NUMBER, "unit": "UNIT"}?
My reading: {"value": 4200, "unit": "rpm"}
